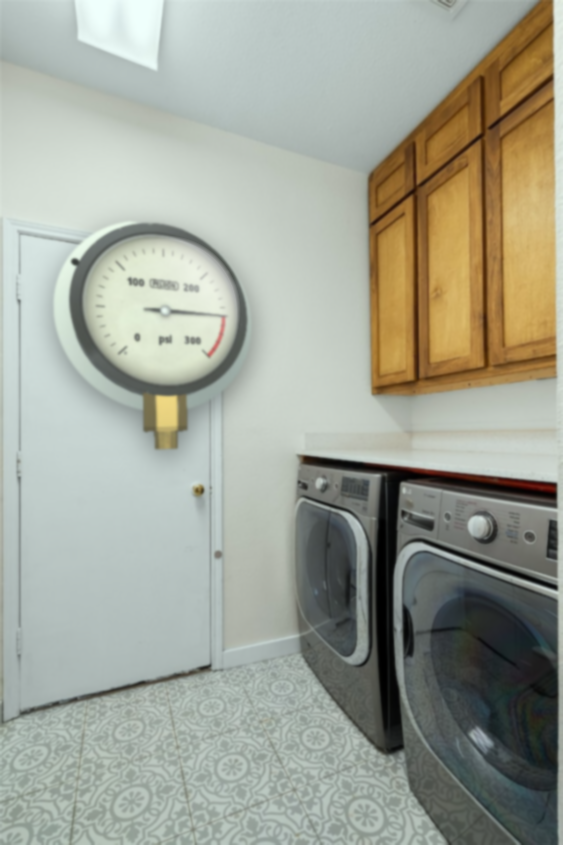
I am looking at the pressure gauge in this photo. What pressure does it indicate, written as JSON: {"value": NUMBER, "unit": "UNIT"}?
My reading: {"value": 250, "unit": "psi"}
